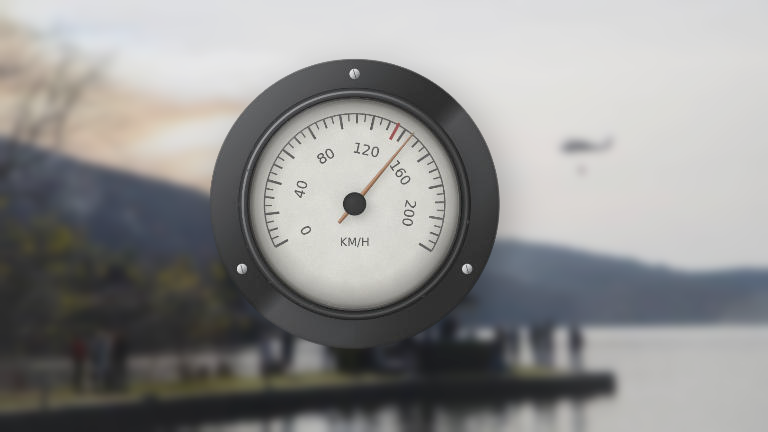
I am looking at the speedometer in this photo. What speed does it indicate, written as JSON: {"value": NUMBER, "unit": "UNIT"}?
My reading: {"value": 145, "unit": "km/h"}
